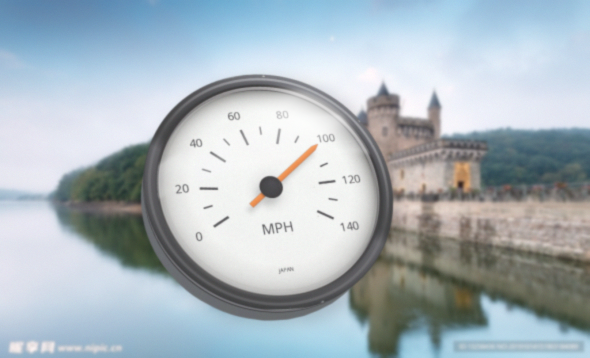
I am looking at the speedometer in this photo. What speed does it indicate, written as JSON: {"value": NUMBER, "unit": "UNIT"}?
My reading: {"value": 100, "unit": "mph"}
